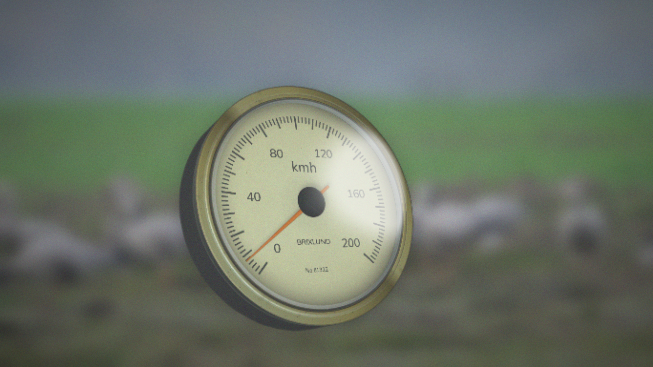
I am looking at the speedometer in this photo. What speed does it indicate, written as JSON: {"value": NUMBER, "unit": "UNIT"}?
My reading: {"value": 8, "unit": "km/h"}
